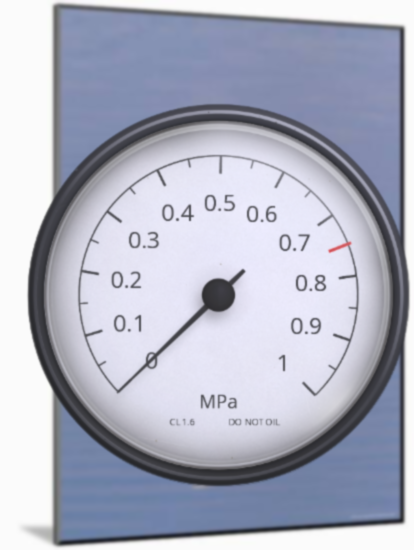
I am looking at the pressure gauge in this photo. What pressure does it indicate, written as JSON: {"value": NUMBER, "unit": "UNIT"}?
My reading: {"value": 0, "unit": "MPa"}
